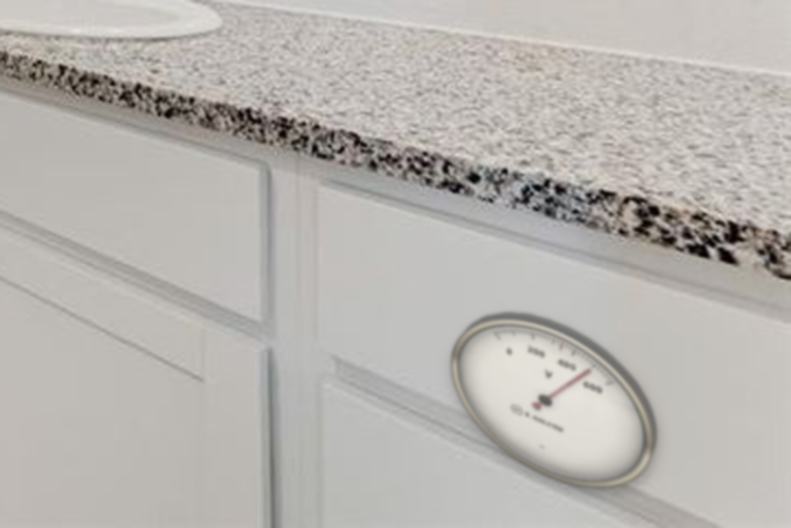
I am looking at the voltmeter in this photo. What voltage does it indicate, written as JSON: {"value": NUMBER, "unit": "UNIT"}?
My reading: {"value": 500, "unit": "V"}
